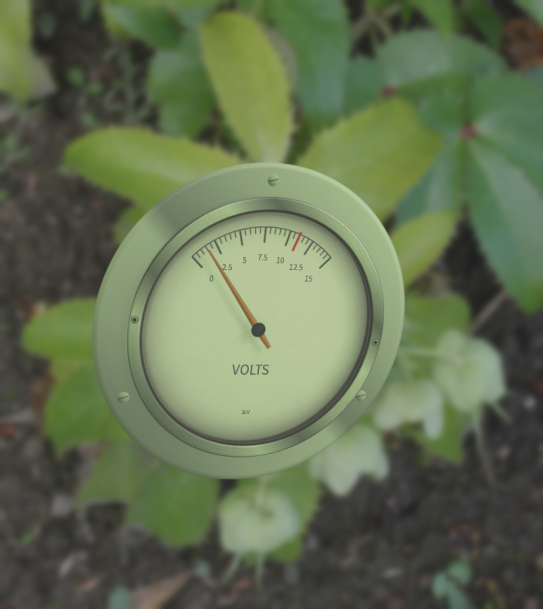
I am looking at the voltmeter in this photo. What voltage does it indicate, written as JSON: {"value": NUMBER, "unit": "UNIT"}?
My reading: {"value": 1.5, "unit": "V"}
